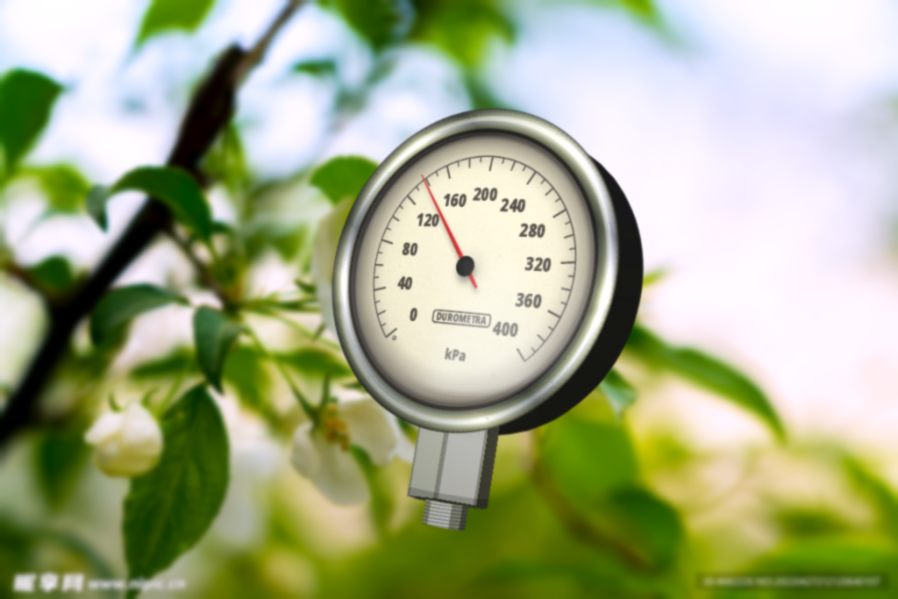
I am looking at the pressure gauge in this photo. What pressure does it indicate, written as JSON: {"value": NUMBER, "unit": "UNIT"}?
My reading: {"value": 140, "unit": "kPa"}
